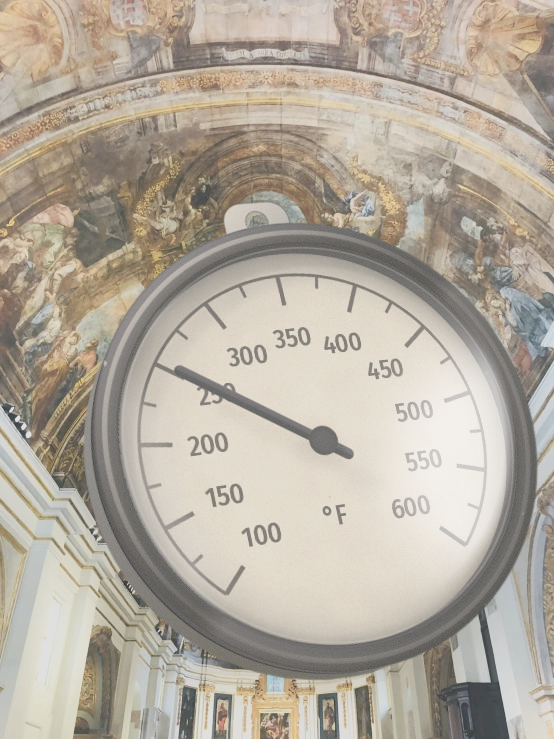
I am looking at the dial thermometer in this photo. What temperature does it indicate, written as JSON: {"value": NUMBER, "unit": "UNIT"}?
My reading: {"value": 250, "unit": "°F"}
